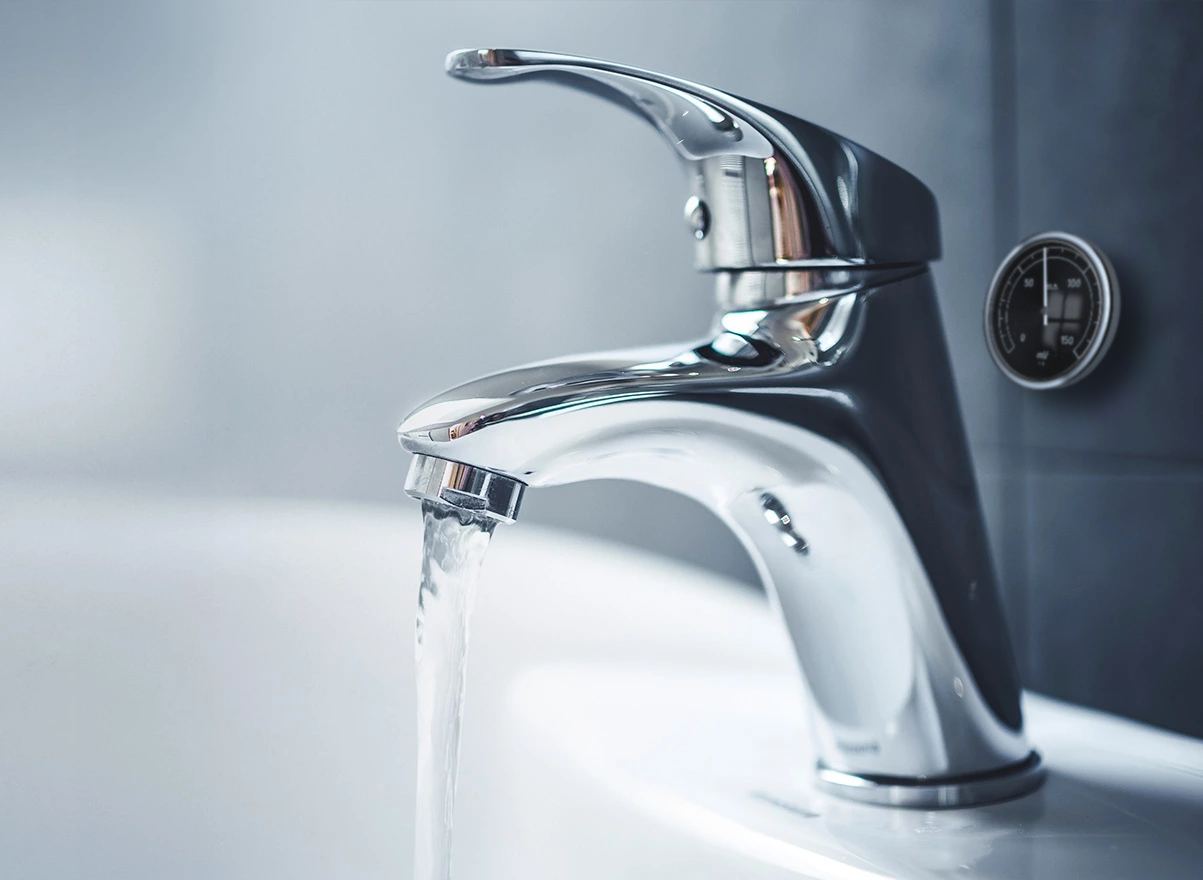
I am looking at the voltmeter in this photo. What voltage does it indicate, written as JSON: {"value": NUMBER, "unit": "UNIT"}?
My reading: {"value": 70, "unit": "mV"}
